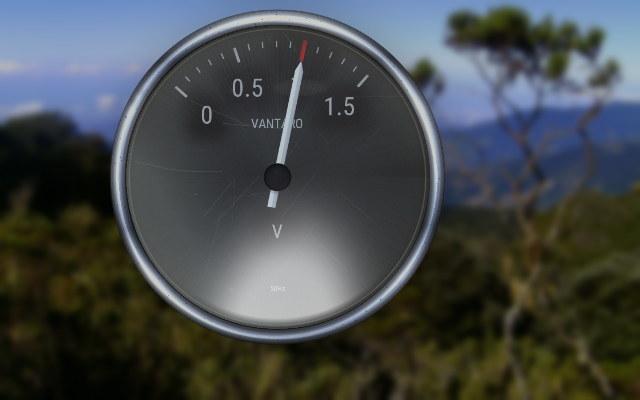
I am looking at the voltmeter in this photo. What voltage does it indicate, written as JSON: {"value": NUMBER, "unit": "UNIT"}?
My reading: {"value": 1, "unit": "V"}
